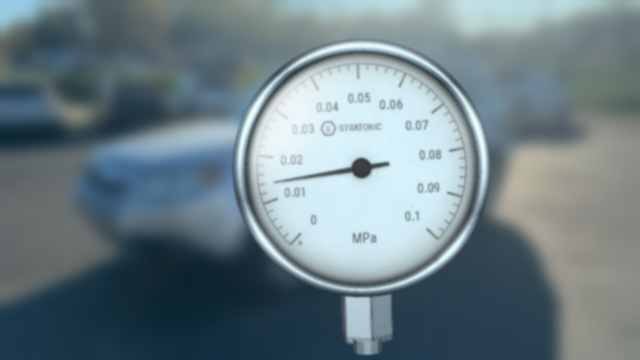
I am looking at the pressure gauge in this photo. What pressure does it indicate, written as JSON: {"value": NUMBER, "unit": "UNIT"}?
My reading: {"value": 0.014, "unit": "MPa"}
